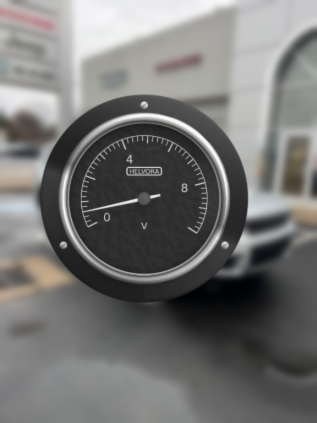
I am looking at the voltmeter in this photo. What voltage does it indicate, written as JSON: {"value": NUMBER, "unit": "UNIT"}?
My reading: {"value": 0.6, "unit": "V"}
